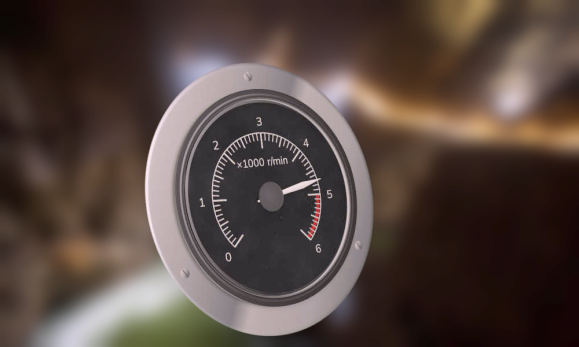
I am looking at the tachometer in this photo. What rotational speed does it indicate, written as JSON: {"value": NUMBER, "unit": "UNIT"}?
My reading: {"value": 4700, "unit": "rpm"}
